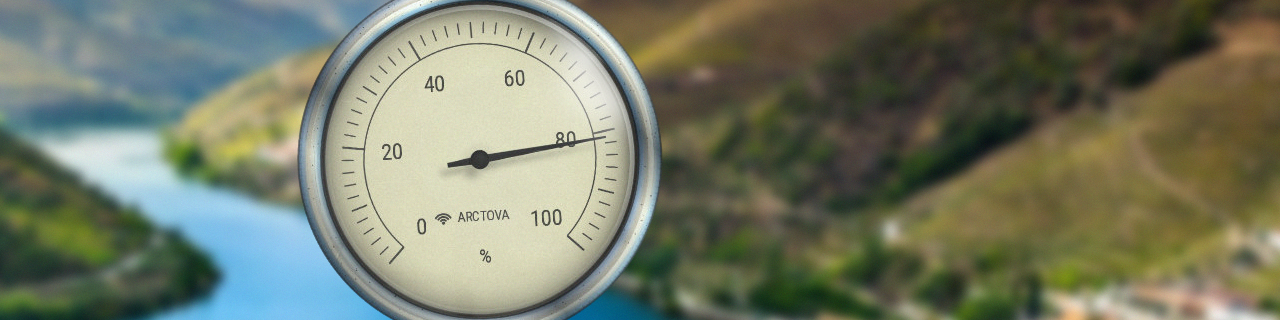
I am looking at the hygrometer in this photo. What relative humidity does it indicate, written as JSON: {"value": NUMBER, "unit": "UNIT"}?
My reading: {"value": 81, "unit": "%"}
